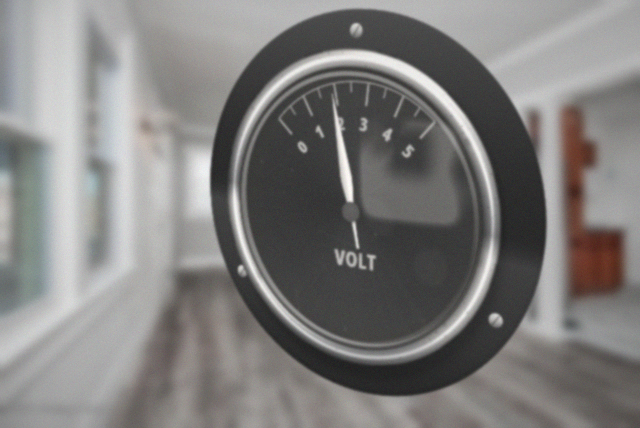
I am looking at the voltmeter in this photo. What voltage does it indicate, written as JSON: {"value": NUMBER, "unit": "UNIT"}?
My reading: {"value": 2, "unit": "V"}
